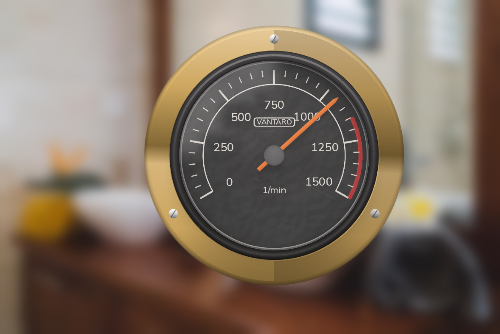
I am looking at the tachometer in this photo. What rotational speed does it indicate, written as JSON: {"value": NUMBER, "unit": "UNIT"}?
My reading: {"value": 1050, "unit": "rpm"}
